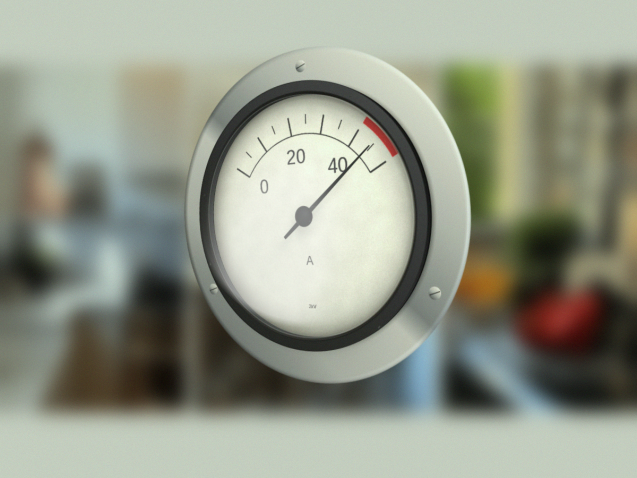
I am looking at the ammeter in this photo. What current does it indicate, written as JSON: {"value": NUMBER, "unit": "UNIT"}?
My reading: {"value": 45, "unit": "A"}
